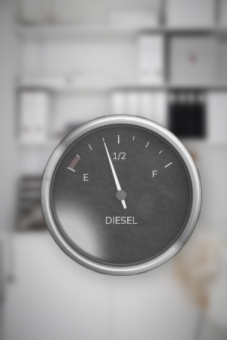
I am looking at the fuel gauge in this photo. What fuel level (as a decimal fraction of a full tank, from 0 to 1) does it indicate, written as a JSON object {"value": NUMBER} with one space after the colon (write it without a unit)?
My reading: {"value": 0.375}
